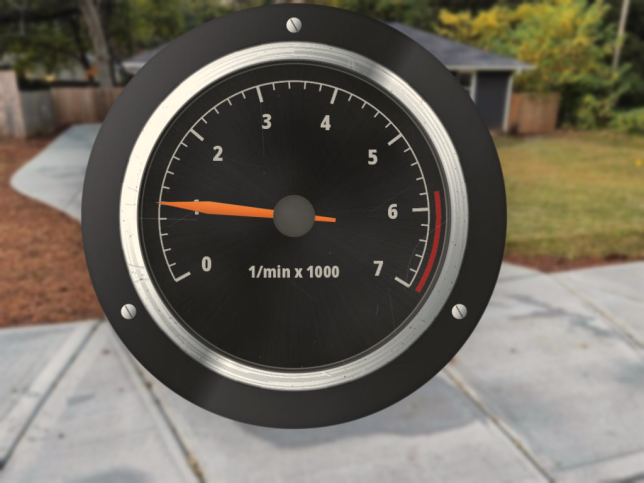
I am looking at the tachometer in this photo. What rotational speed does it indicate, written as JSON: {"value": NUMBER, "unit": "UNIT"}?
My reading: {"value": 1000, "unit": "rpm"}
